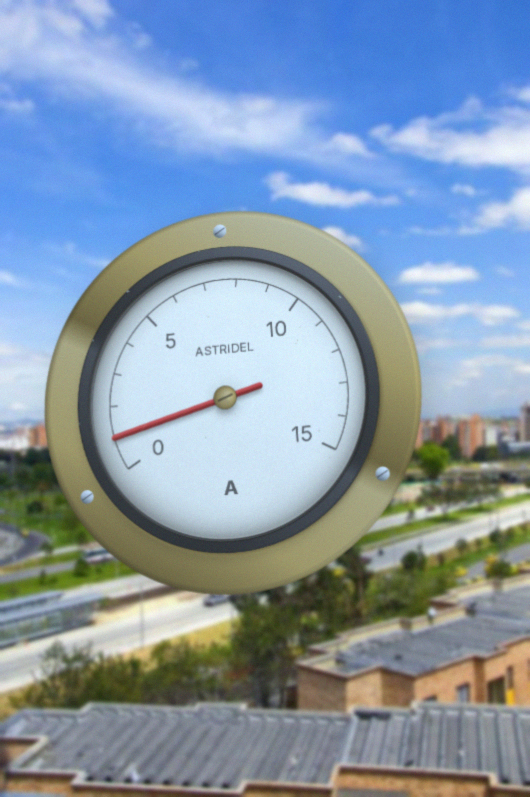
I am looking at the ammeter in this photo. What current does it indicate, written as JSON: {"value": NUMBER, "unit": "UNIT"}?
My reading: {"value": 1, "unit": "A"}
